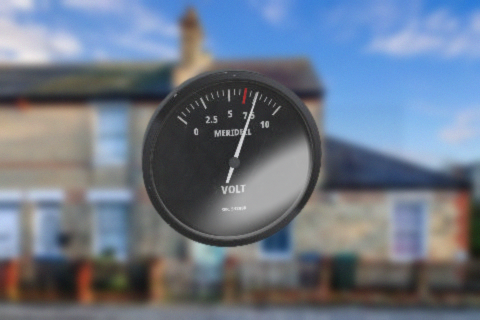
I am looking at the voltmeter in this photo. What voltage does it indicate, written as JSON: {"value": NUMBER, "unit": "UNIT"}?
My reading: {"value": 7.5, "unit": "V"}
